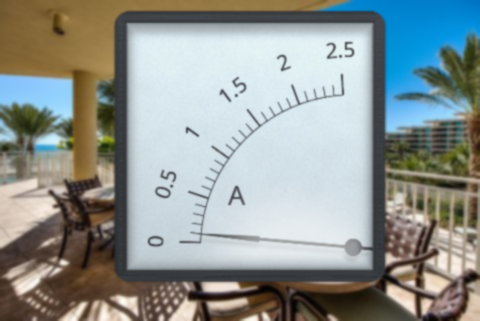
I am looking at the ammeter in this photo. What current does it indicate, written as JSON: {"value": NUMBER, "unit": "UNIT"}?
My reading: {"value": 0.1, "unit": "A"}
